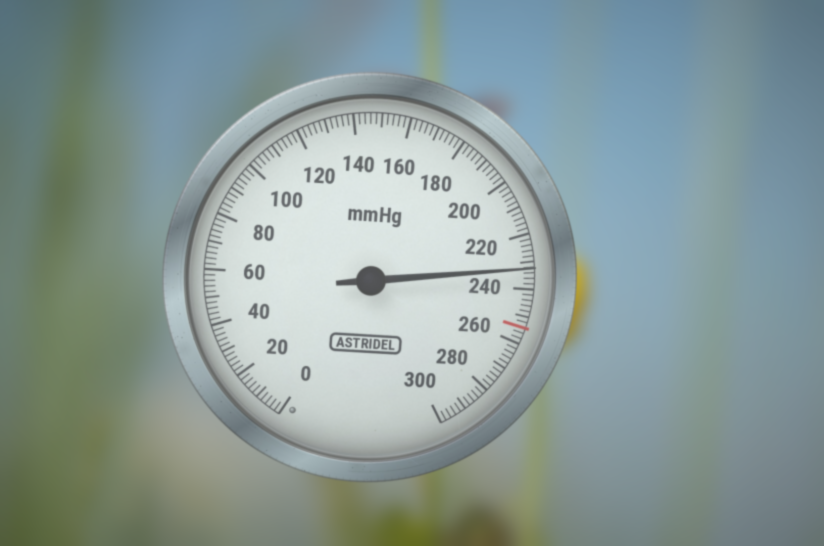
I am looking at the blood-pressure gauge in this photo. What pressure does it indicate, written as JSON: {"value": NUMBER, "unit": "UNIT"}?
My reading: {"value": 232, "unit": "mmHg"}
